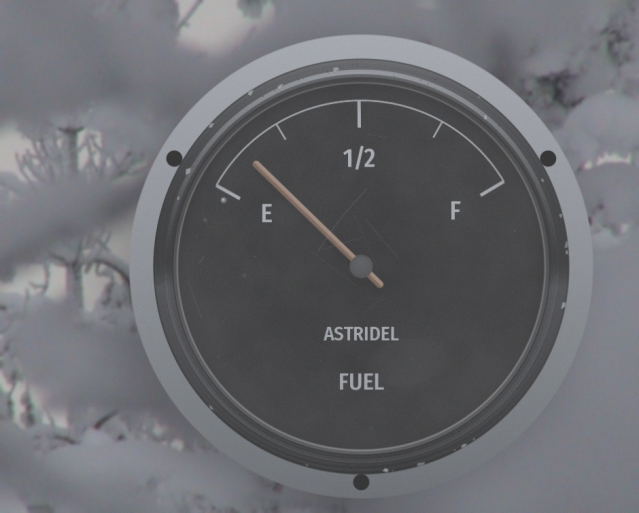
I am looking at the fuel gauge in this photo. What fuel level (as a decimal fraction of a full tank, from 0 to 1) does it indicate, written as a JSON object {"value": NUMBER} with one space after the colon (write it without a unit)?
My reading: {"value": 0.125}
